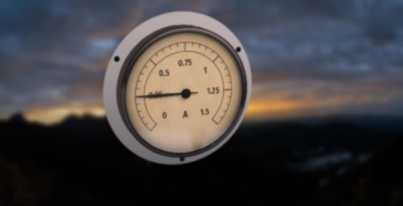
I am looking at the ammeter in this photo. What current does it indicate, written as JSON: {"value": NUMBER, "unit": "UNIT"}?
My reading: {"value": 0.25, "unit": "A"}
